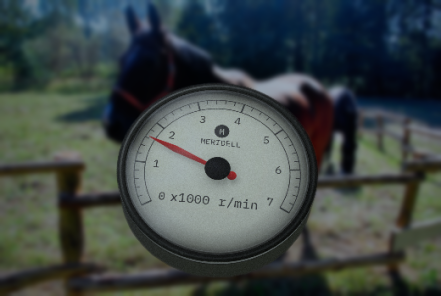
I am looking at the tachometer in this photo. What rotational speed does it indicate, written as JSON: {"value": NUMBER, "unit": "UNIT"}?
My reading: {"value": 1600, "unit": "rpm"}
